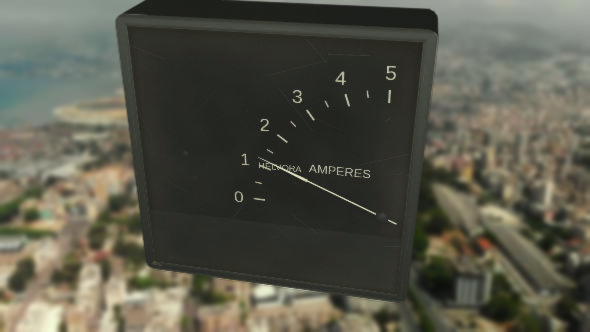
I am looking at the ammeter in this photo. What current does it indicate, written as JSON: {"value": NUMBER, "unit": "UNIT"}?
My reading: {"value": 1.25, "unit": "A"}
